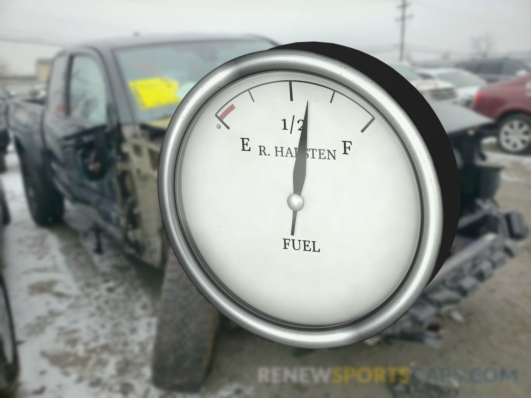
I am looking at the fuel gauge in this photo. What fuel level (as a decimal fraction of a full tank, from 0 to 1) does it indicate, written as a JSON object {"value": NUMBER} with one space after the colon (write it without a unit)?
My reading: {"value": 0.625}
